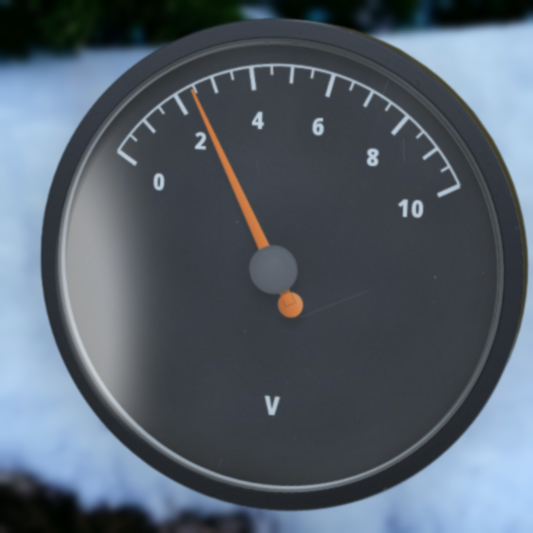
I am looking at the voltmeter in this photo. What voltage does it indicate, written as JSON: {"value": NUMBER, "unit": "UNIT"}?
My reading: {"value": 2.5, "unit": "V"}
